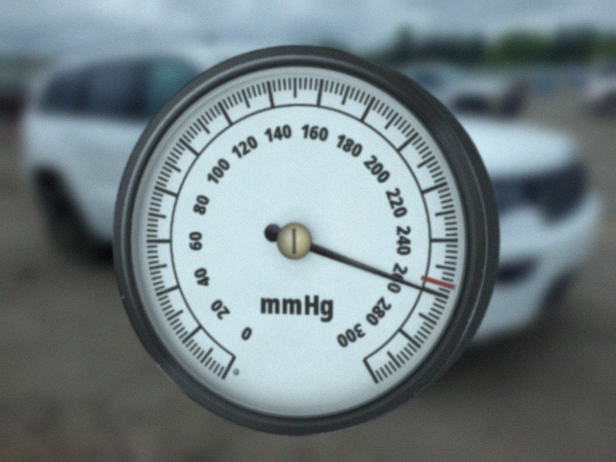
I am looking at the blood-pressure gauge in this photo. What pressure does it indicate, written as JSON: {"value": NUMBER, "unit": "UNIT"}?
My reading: {"value": 260, "unit": "mmHg"}
